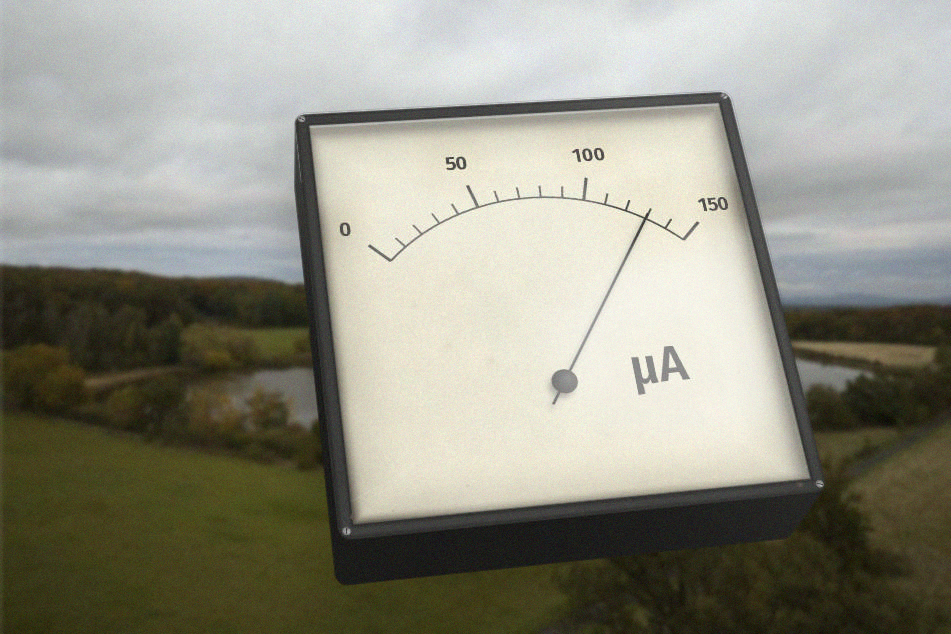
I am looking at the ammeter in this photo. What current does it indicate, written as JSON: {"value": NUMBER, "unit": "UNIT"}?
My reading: {"value": 130, "unit": "µA"}
